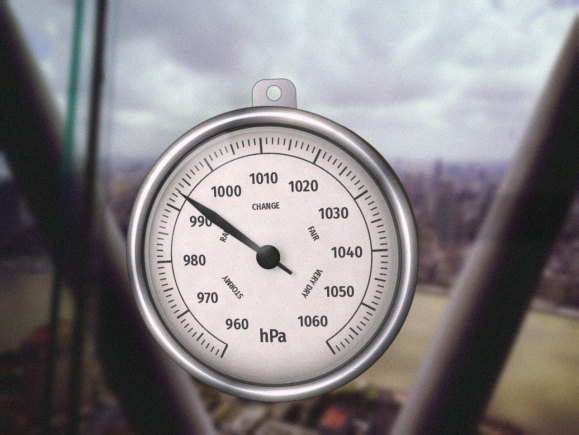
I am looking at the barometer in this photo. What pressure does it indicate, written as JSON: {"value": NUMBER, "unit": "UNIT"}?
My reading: {"value": 993, "unit": "hPa"}
